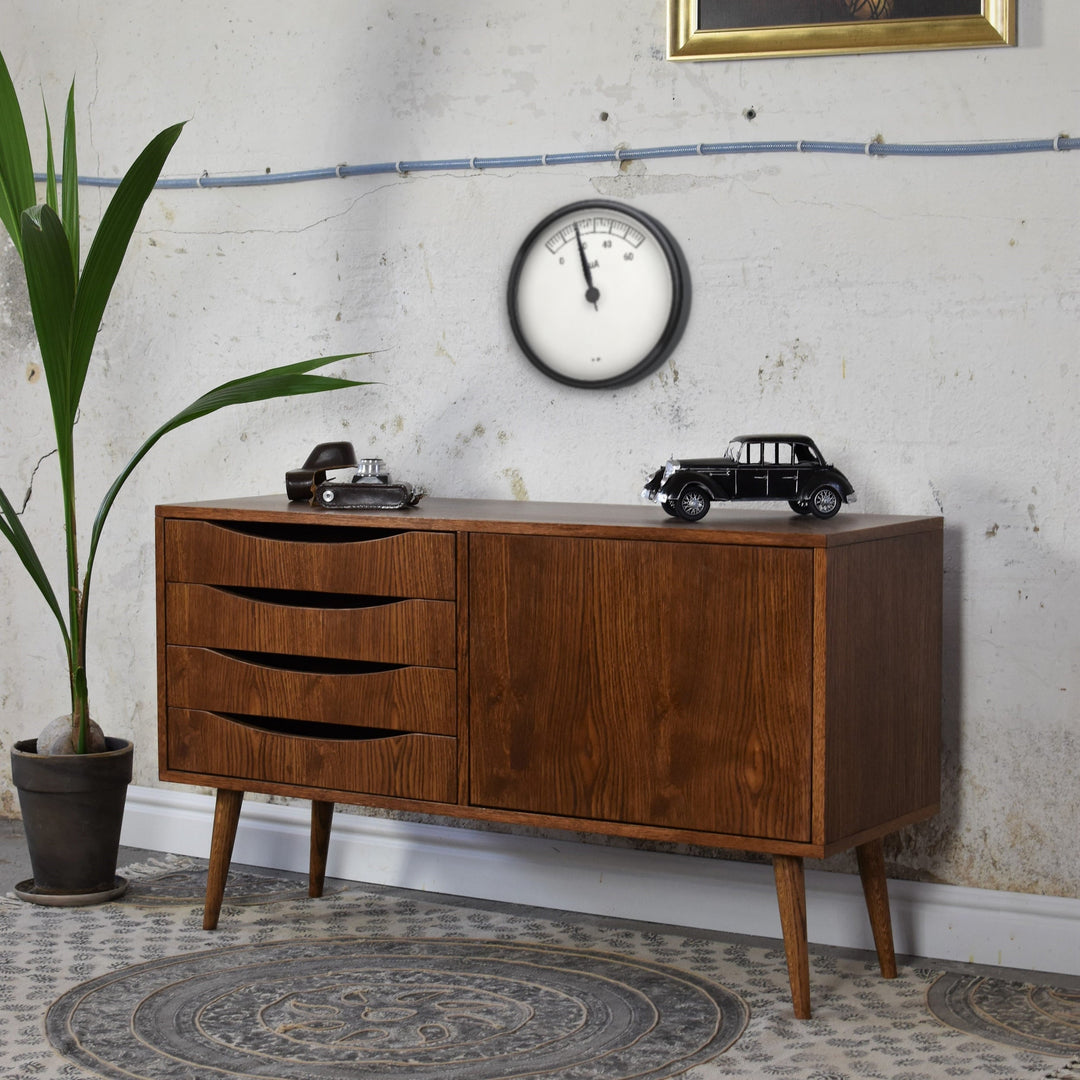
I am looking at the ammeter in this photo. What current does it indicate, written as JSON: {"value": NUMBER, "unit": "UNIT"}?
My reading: {"value": 20, "unit": "µA"}
